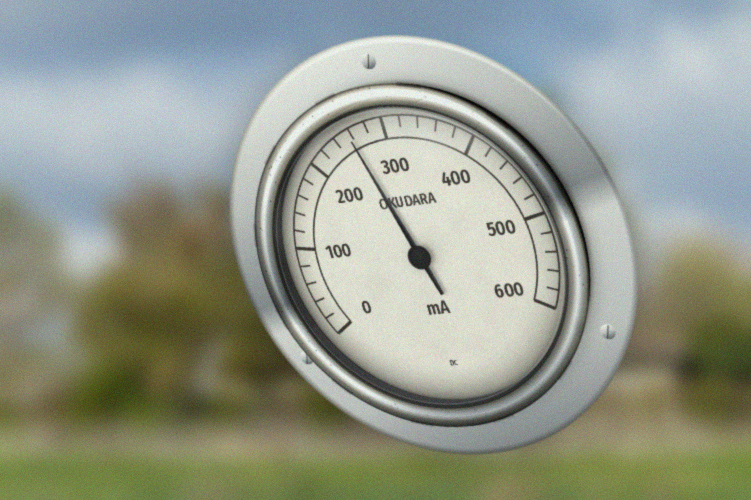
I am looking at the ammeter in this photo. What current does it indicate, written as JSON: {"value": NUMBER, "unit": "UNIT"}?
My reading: {"value": 260, "unit": "mA"}
